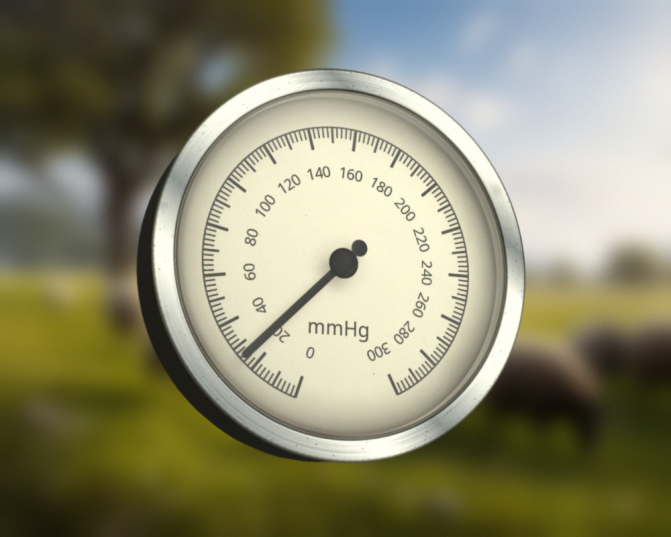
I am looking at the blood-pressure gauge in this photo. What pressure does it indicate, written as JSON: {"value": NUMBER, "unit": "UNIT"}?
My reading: {"value": 26, "unit": "mmHg"}
